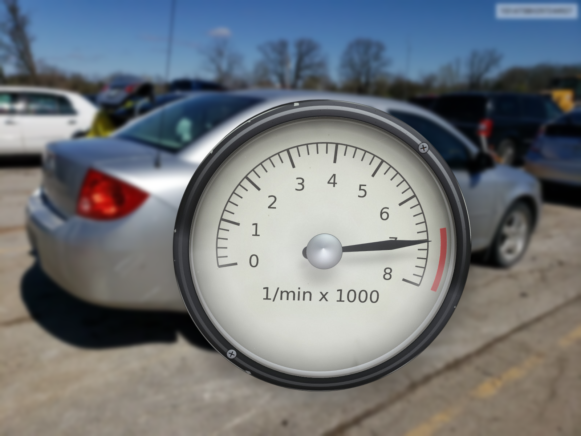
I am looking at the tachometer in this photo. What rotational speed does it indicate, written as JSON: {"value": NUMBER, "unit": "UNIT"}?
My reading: {"value": 7000, "unit": "rpm"}
